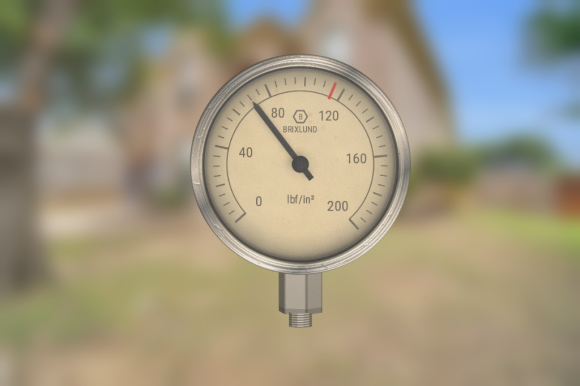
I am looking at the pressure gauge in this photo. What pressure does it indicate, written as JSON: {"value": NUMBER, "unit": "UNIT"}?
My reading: {"value": 70, "unit": "psi"}
